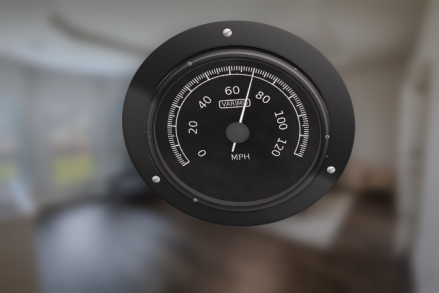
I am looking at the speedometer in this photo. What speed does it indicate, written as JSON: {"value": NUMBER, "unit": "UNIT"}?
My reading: {"value": 70, "unit": "mph"}
